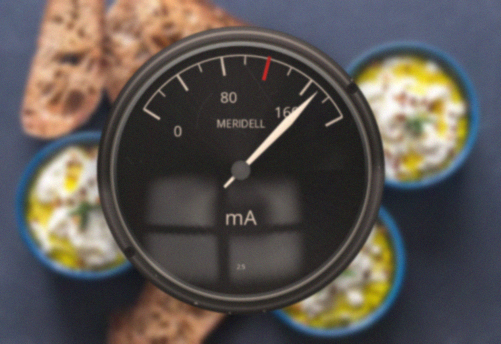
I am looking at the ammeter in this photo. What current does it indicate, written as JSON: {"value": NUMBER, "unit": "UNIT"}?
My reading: {"value": 170, "unit": "mA"}
